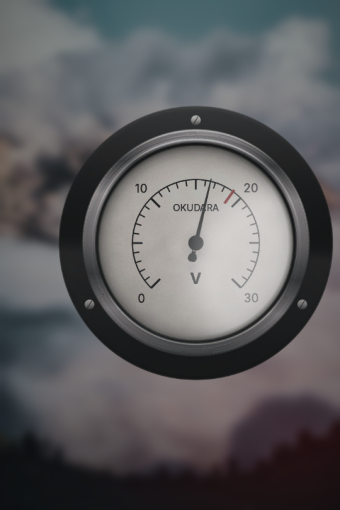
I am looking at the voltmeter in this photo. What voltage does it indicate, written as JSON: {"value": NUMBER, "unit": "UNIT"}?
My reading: {"value": 16.5, "unit": "V"}
